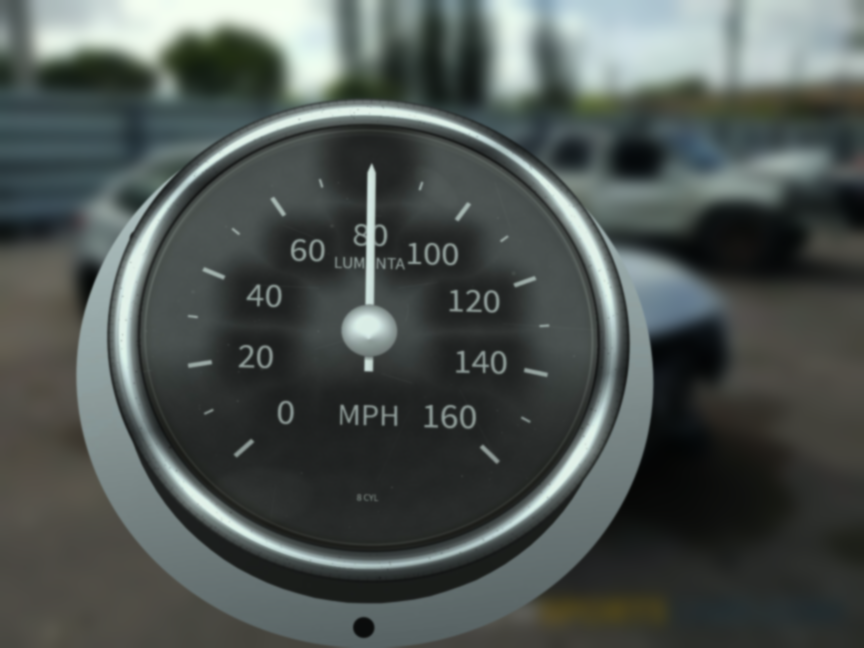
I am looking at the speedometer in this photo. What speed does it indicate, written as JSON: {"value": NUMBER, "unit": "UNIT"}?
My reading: {"value": 80, "unit": "mph"}
